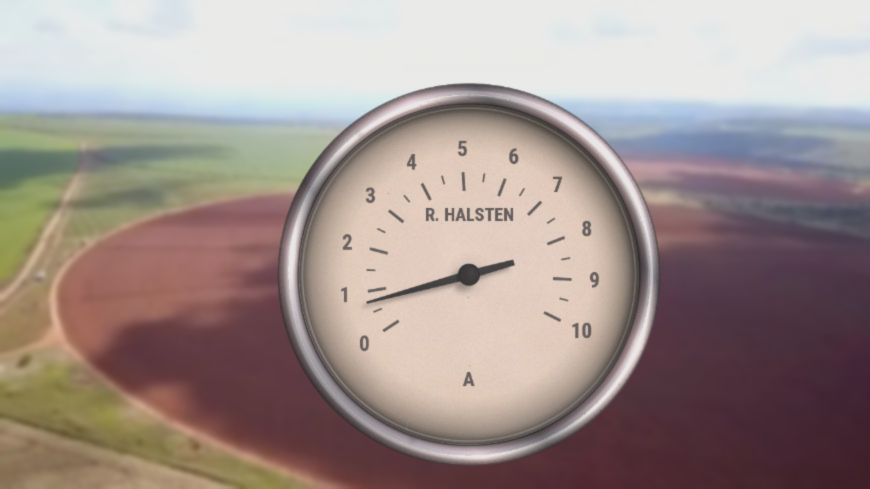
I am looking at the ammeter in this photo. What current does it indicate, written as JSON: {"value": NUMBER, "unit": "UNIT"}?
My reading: {"value": 0.75, "unit": "A"}
